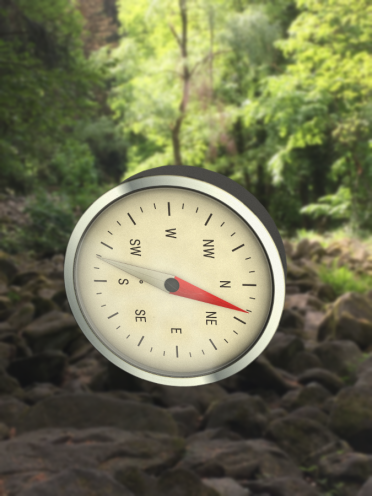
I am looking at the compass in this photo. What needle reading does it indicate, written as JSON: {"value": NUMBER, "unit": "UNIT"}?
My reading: {"value": 20, "unit": "°"}
